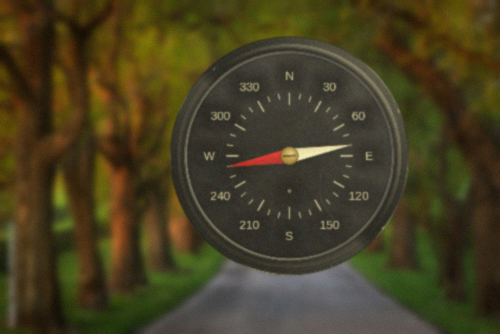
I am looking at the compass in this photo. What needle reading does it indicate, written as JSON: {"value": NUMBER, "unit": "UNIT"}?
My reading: {"value": 260, "unit": "°"}
